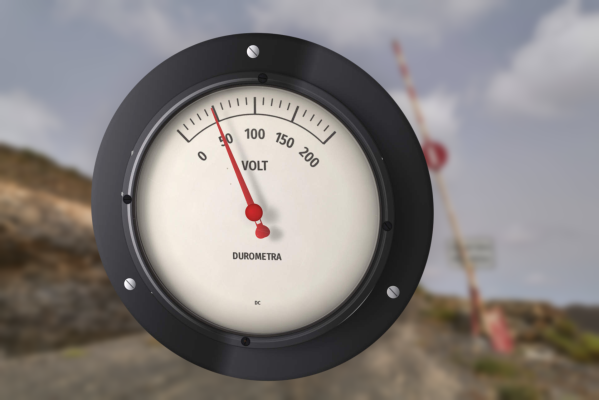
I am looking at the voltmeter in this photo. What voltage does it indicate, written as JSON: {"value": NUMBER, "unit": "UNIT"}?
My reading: {"value": 50, "unit": "V"}
